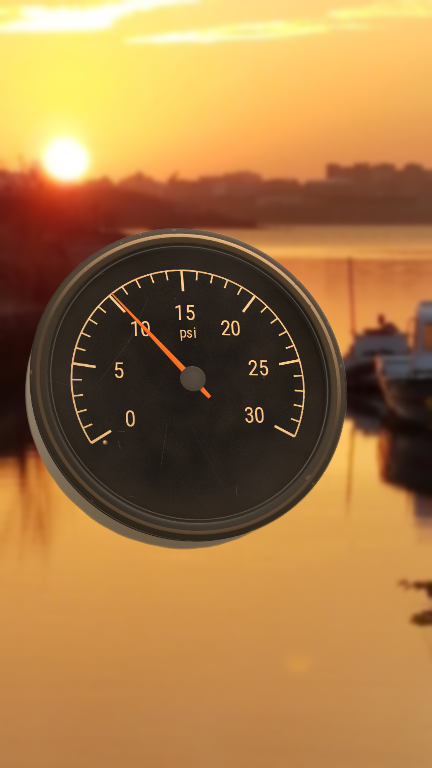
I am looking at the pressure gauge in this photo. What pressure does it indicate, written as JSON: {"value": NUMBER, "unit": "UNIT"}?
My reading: {"value": 10, "unit": "psi"}
